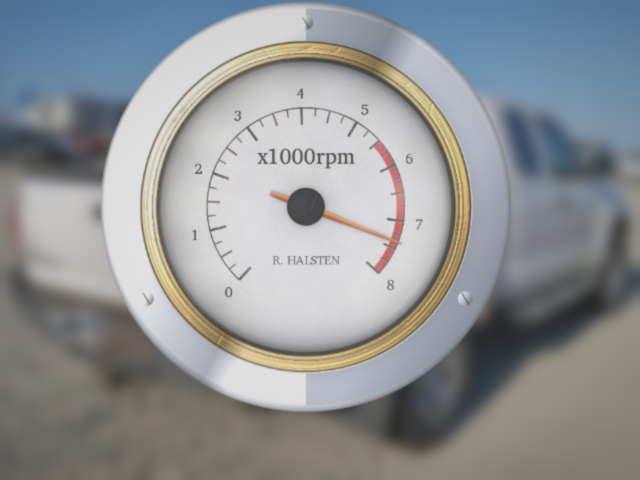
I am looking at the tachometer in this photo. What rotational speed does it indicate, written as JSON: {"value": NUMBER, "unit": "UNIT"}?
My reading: {"value": 7375, "unit": "rpm"}
